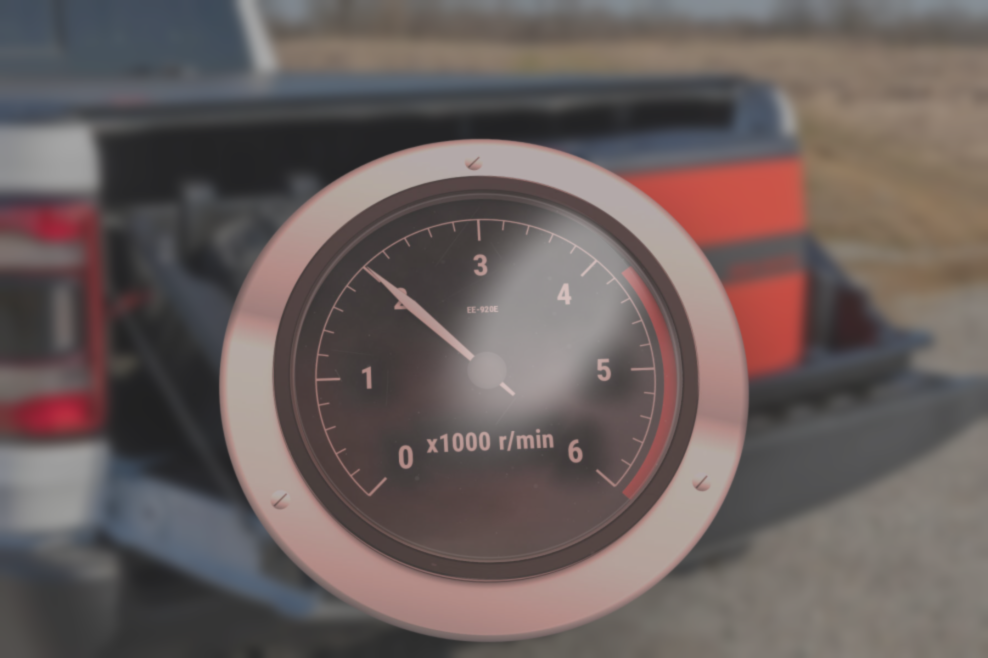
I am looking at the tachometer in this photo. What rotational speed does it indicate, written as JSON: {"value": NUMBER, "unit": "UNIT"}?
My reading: {"value": 2000, "unit": "rpm"}
